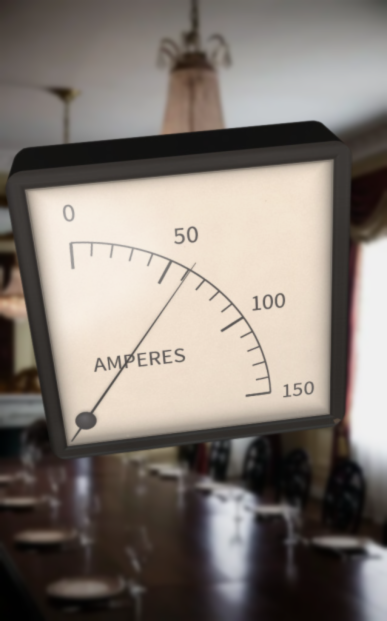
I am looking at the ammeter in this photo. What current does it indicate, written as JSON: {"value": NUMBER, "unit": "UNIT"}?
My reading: {"value": 60, "unit": "A"}
